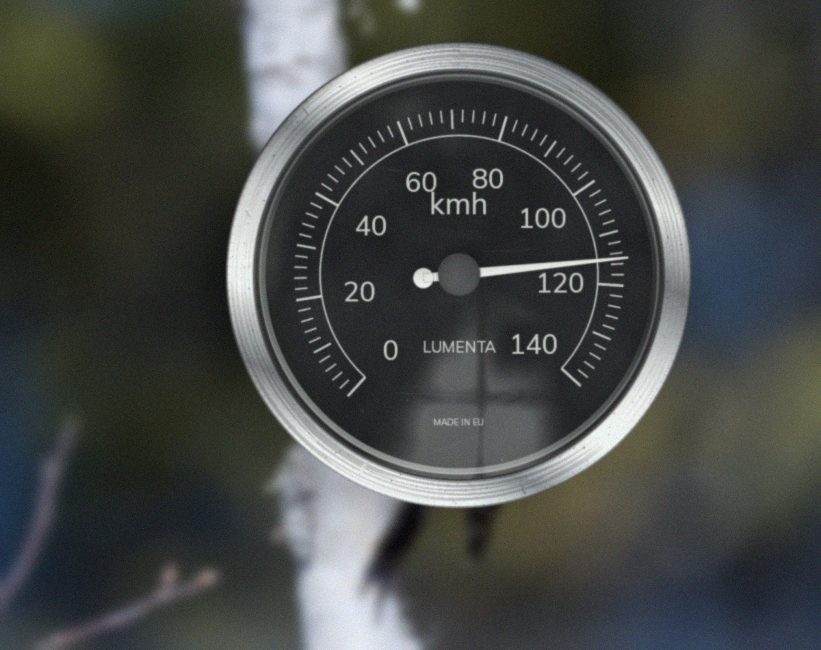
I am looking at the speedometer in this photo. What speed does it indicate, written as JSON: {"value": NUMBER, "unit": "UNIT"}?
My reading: {"value": 115, "unit": "km/h"}
